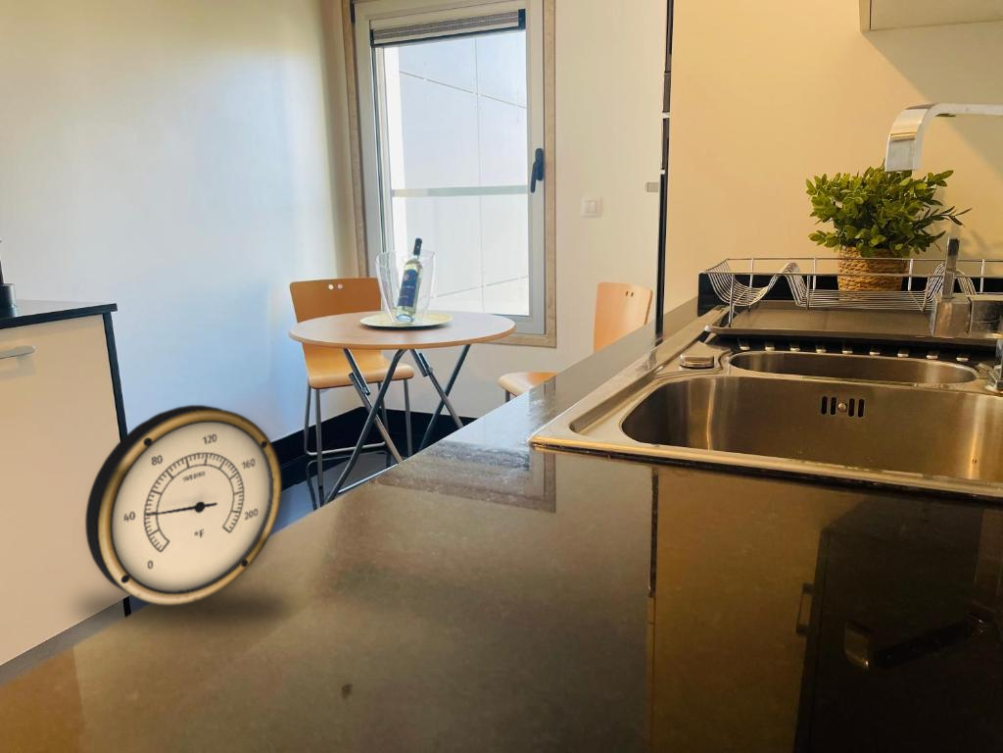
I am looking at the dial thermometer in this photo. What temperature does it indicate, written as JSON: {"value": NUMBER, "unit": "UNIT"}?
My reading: {"value": 40, "unit": "°F"}
